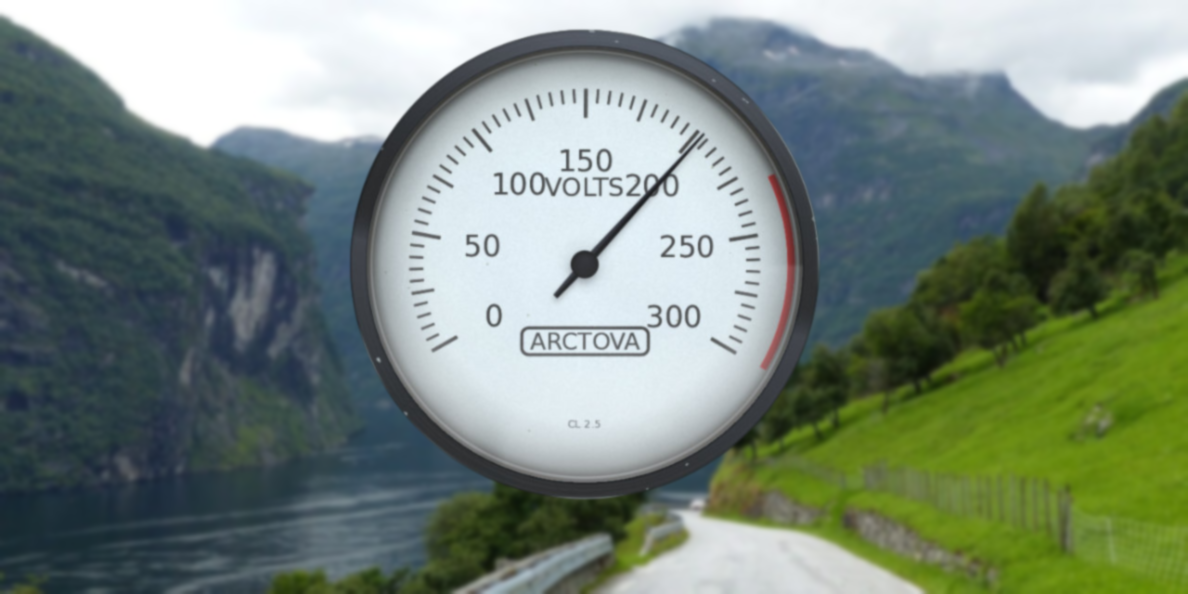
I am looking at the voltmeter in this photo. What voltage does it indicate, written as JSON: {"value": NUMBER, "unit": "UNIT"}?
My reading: {"value": 202.5, "unit": "V"}
